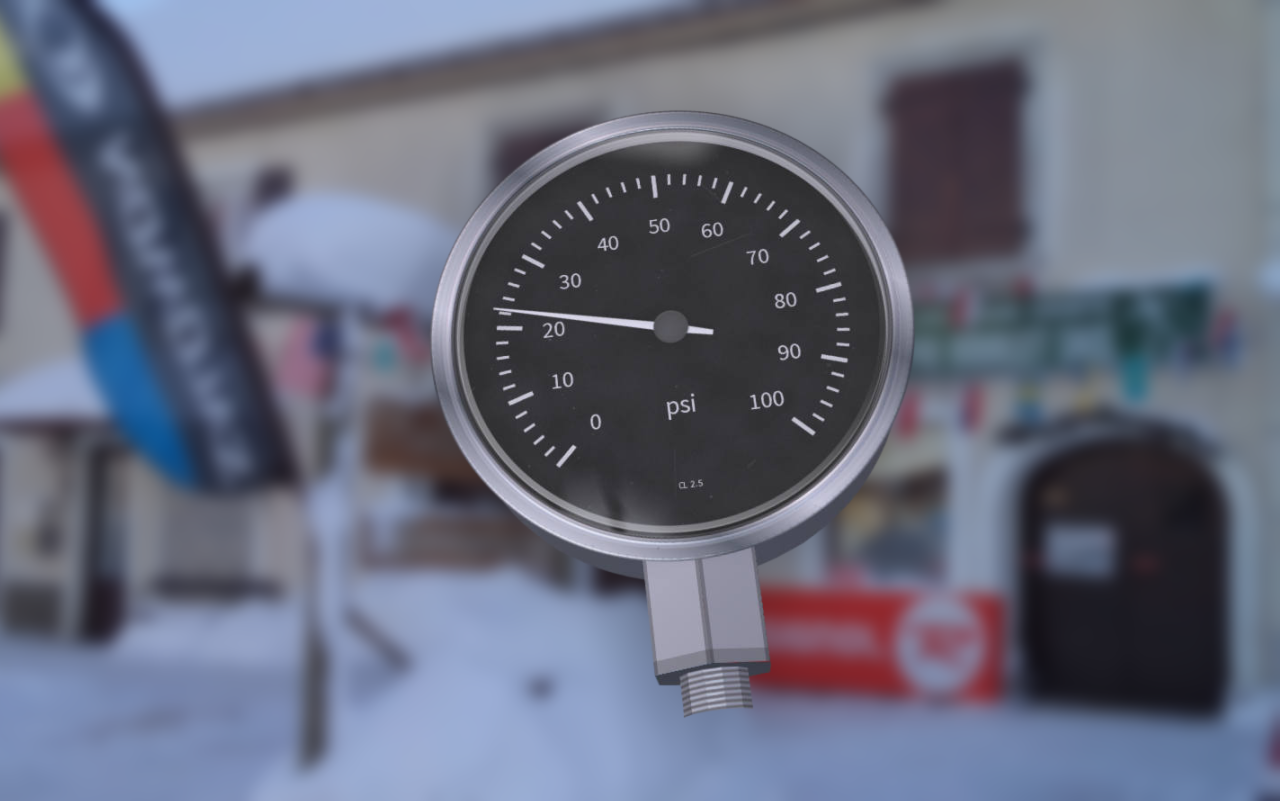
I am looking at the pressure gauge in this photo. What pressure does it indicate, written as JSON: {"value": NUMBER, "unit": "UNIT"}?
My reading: {"value": 22, "unit": "psi"}
